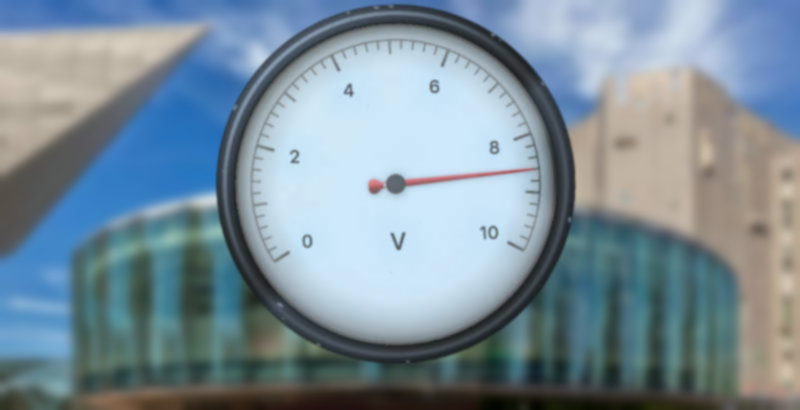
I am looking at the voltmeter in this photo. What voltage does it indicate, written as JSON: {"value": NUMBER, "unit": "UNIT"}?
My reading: {"value": 8.6, "unit": "V"}
